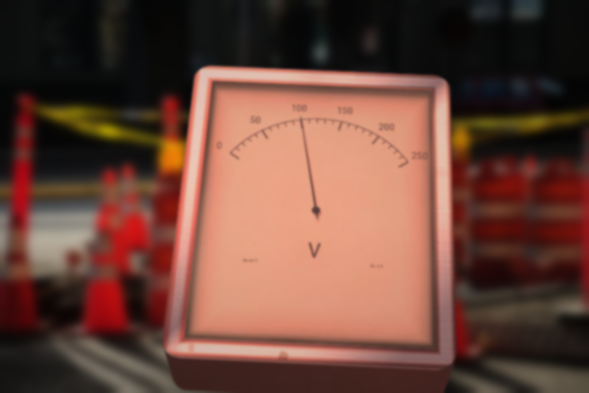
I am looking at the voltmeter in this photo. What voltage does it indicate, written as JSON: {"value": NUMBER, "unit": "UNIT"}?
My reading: {"value": 100, "unit": "V"}
